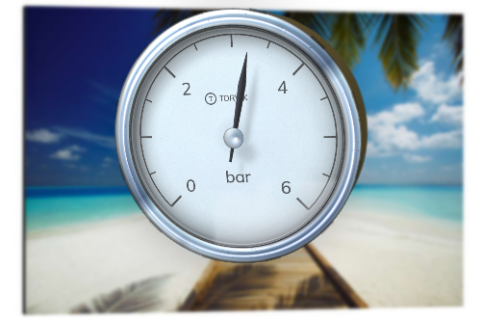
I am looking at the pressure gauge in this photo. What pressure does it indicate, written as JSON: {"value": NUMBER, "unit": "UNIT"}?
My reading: {"value": 3.25, "unit": "bar"}
